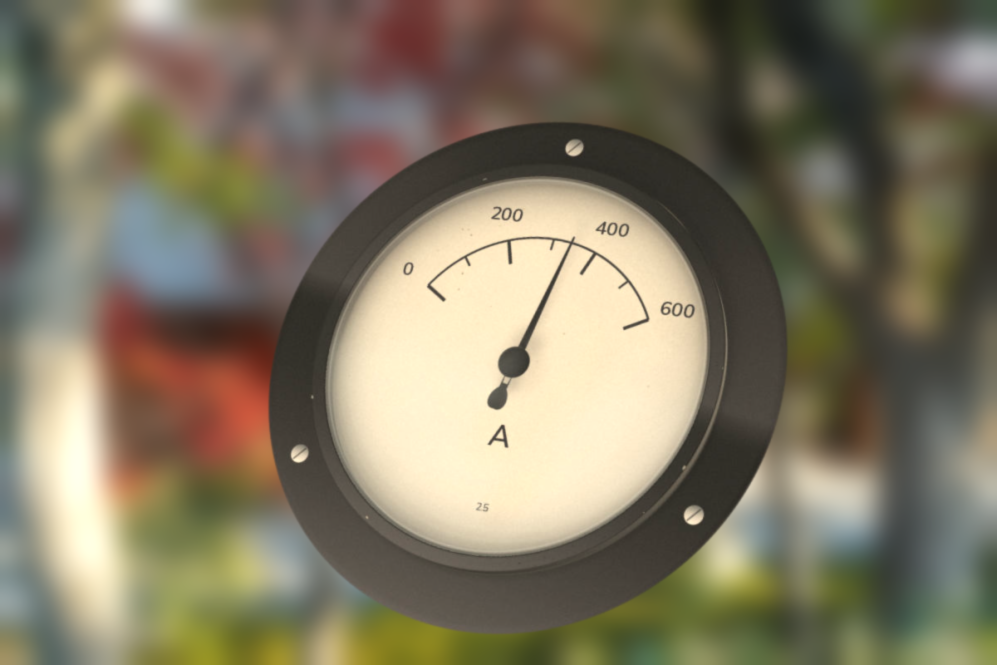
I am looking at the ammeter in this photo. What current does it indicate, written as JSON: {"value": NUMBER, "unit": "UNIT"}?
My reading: {"value": 350, "unit": "A"}
